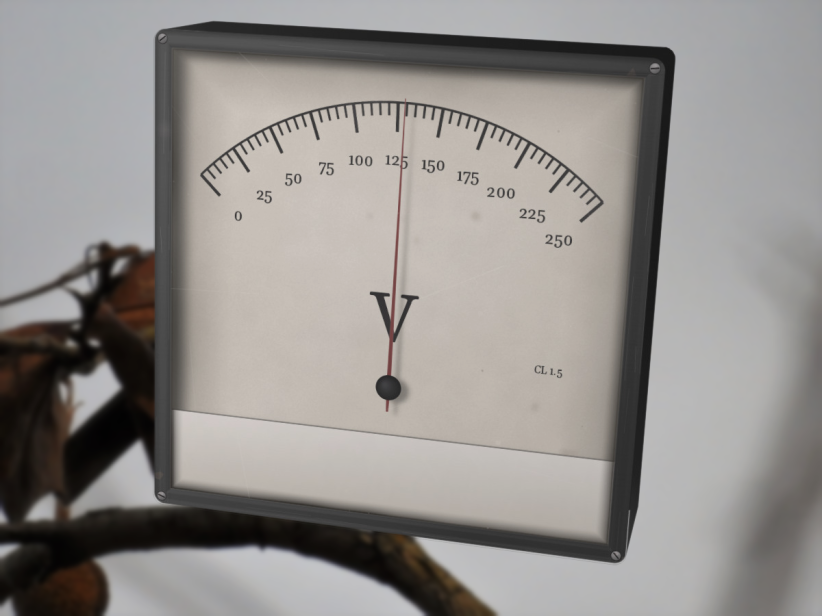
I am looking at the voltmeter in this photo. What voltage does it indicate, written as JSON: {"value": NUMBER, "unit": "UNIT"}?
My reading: {"value": 130, "unit": "V"}
